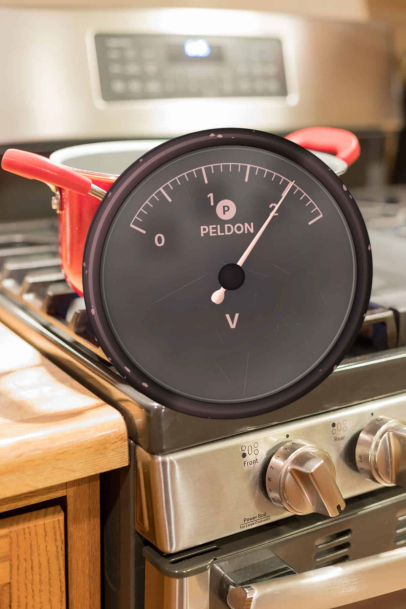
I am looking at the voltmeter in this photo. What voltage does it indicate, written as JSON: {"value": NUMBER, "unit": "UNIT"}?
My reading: {"value": 2, "unit": "V"}
